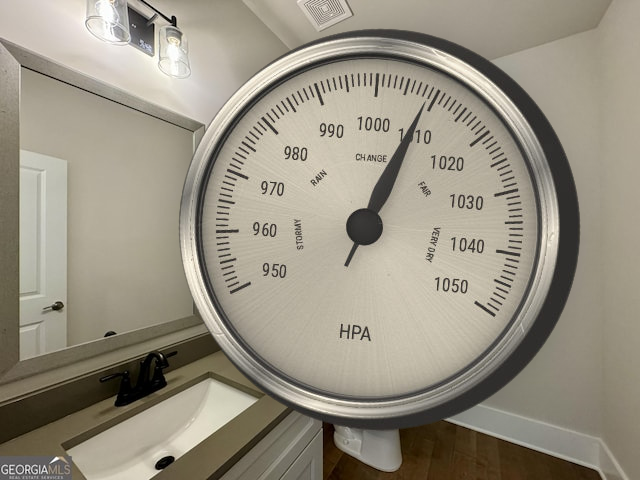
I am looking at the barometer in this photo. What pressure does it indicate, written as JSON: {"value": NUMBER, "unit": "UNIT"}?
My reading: {"value": 1009, "unit": "hPa"}
